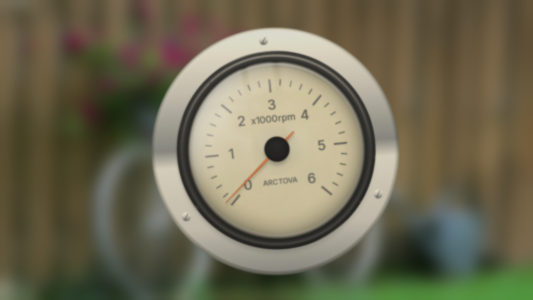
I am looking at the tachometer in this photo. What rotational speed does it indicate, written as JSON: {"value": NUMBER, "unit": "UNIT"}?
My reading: {"value": 100, "unit": "rpm"}
